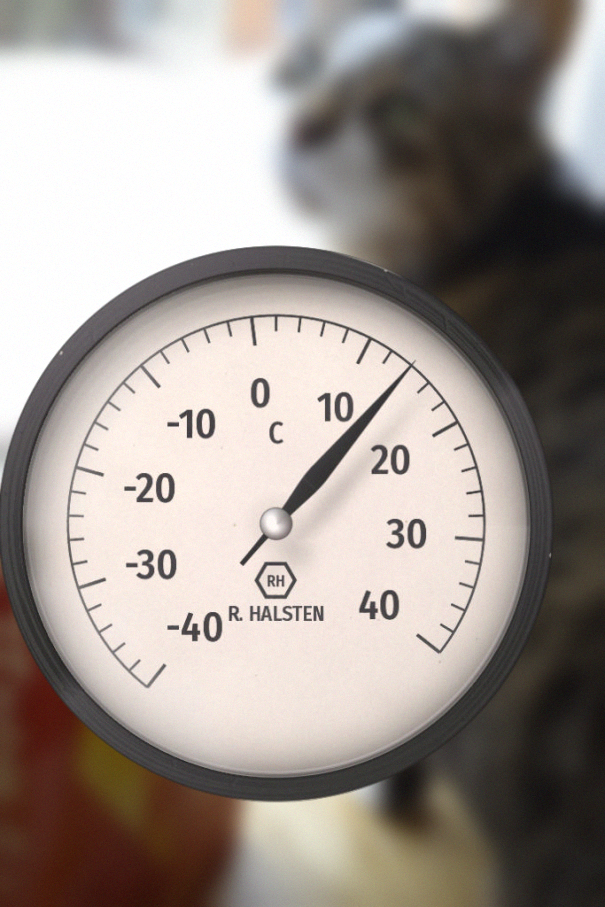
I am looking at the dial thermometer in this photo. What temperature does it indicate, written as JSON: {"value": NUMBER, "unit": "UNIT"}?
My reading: {"value": 14, "unit": "°C"}
